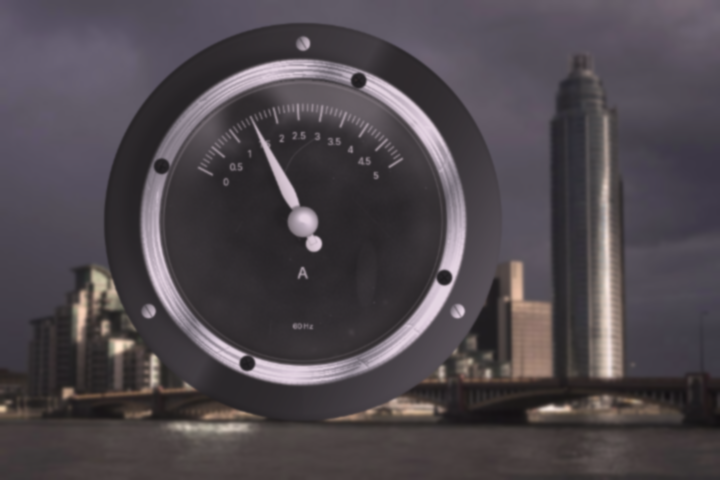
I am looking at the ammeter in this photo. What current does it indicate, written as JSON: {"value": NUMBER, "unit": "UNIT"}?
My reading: {"value": 1.5, "unit": "A"}
